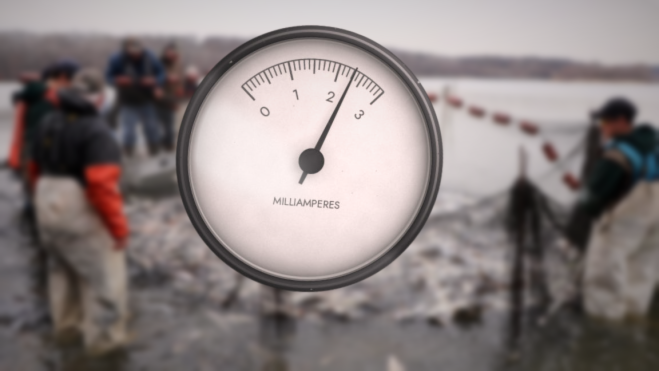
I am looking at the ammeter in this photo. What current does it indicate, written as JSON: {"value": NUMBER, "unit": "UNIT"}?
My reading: {"value": 2.3, "unit": "mA"}
